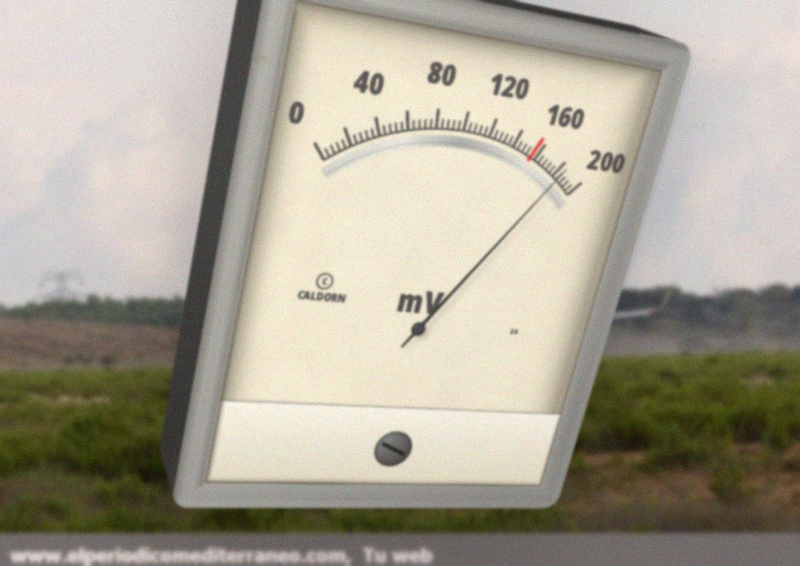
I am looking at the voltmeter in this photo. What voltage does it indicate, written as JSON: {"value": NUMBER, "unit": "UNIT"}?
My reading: {"value": 180, "unit": "mV"}
